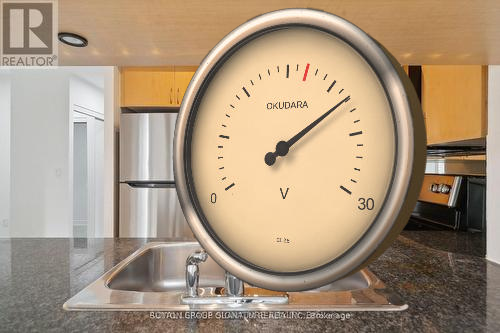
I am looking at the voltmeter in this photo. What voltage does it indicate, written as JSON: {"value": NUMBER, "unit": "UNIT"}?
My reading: {"value": 22, "unit": "V"}
